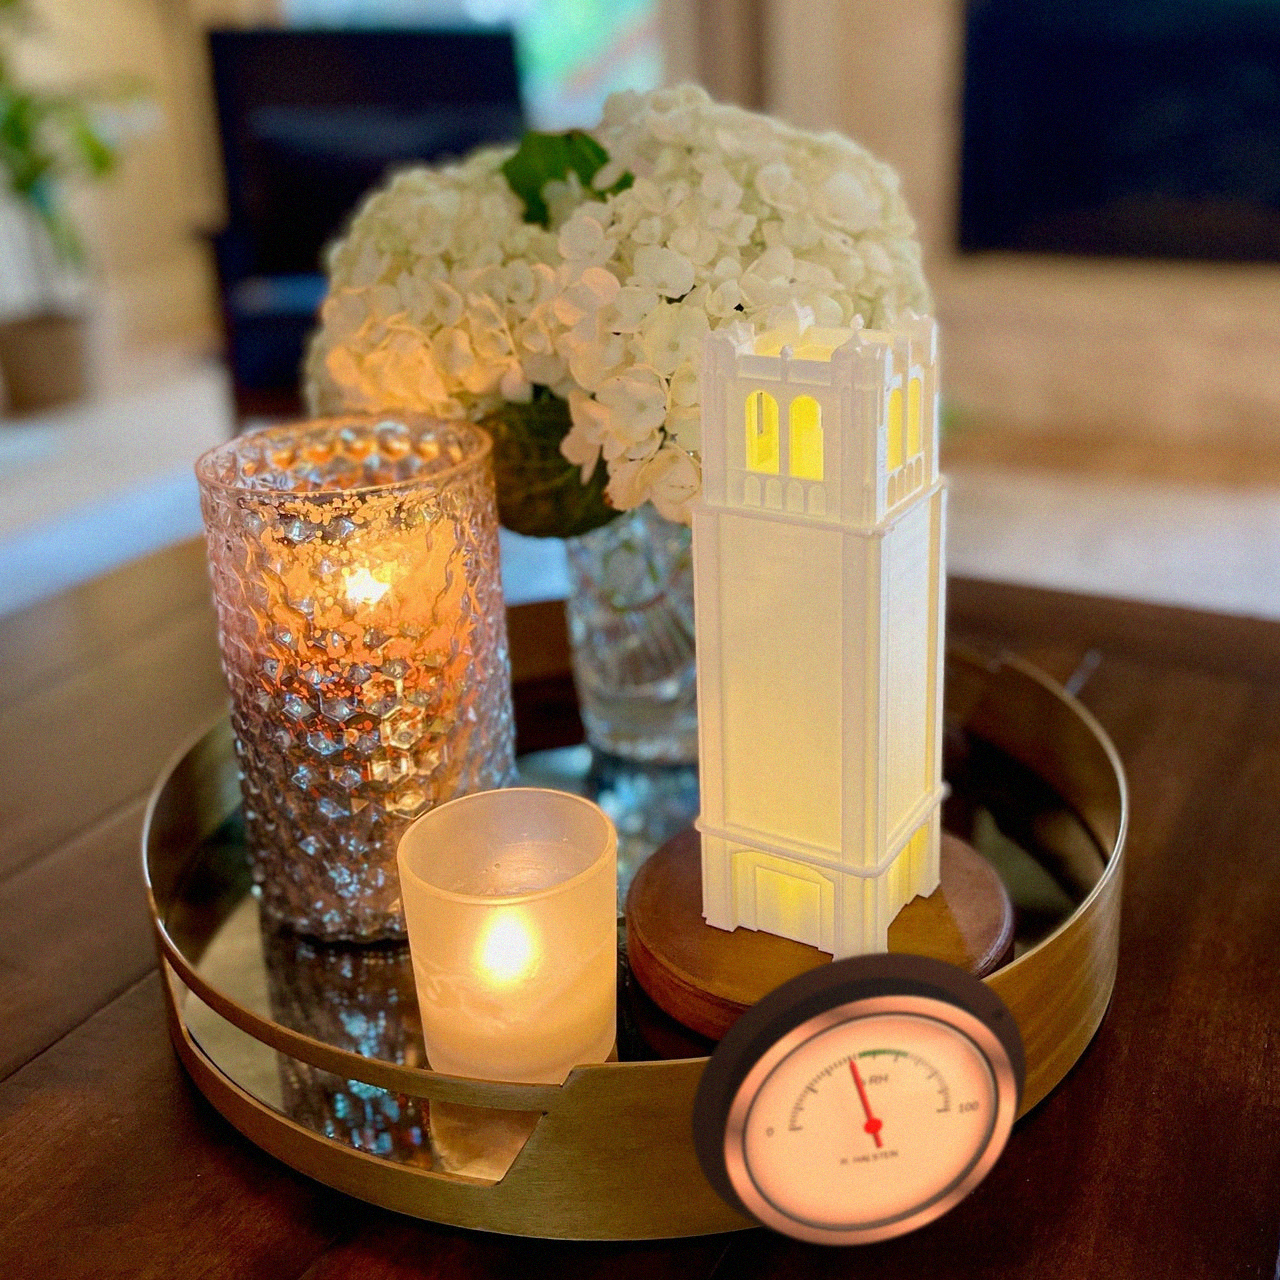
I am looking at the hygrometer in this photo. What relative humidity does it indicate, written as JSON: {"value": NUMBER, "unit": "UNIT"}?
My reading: {"value": 40, "unit": "%"}
